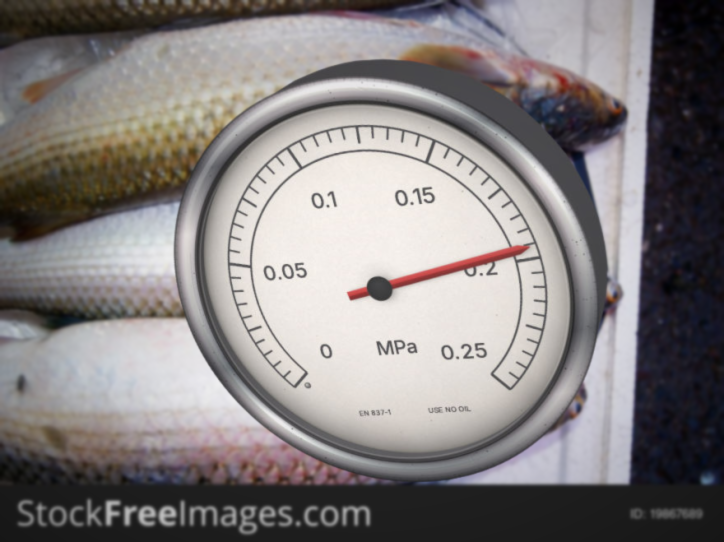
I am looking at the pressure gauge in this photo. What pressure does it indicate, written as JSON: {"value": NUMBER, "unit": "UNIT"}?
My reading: {"value": 0.195, "unit": "MPa"}
